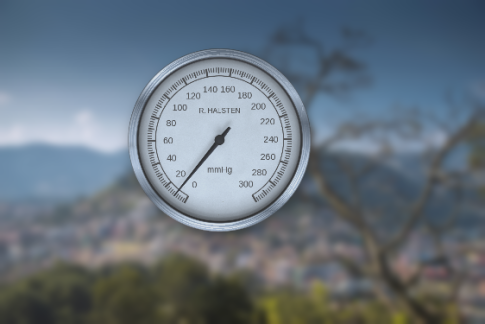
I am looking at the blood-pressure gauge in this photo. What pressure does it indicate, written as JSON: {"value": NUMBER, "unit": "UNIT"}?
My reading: {"value": 10, "unit": "mmHg"}
